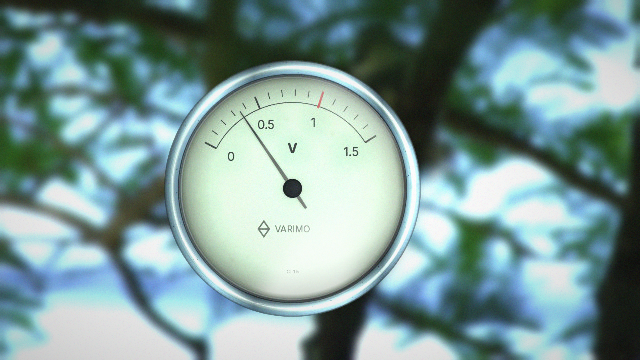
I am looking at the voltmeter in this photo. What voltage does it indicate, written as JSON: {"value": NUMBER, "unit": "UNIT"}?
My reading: {"value": 0.35, "unit": "V"}
